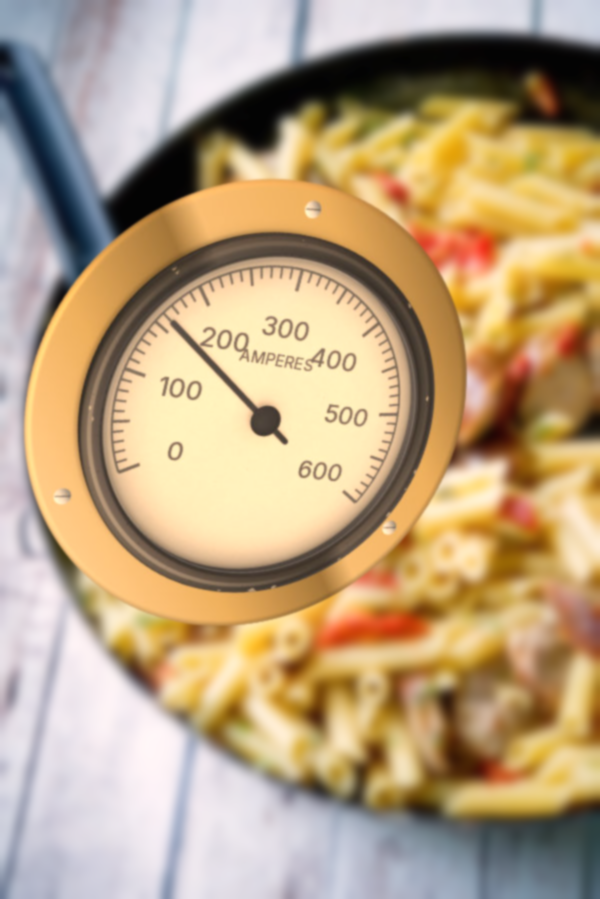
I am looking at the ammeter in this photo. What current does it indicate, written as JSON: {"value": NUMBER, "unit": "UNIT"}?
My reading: {"value": 160, "unit": "A"}
